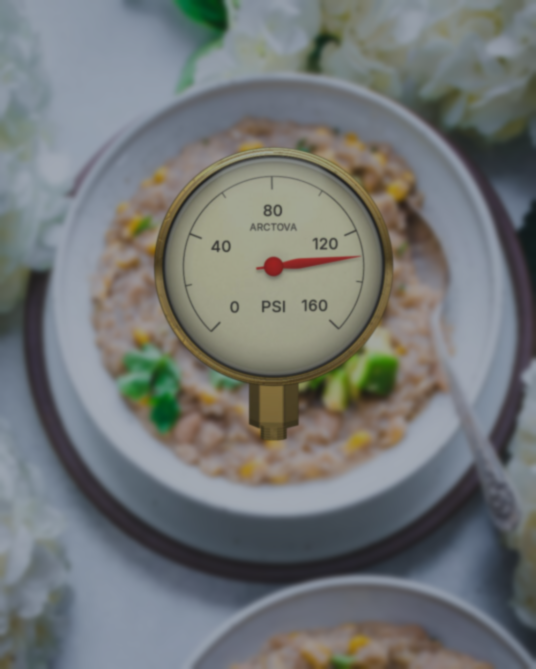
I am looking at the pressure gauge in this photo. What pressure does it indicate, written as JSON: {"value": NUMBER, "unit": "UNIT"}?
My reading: {"value": 130, "unit": "psi"}
